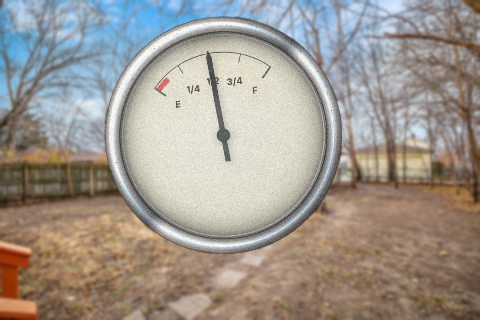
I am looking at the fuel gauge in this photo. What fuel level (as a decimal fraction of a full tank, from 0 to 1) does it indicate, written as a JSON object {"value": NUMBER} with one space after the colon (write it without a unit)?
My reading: {"value": 0.5}
